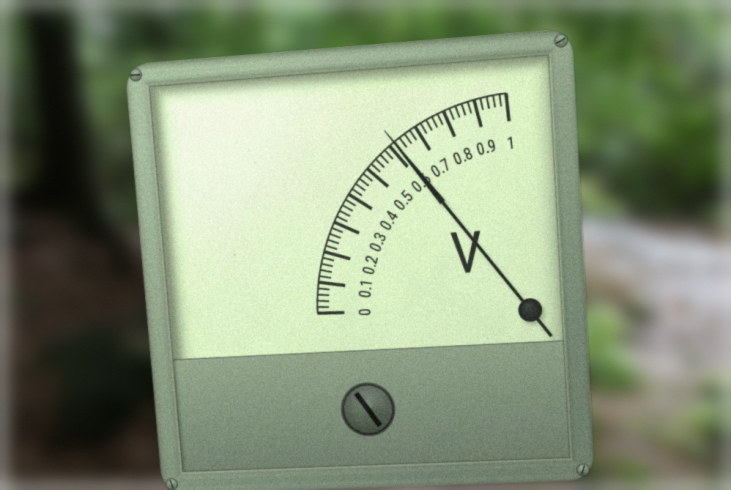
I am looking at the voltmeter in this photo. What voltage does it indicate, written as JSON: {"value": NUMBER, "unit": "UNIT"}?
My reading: {"value": 0.62, "unit": "V"}
